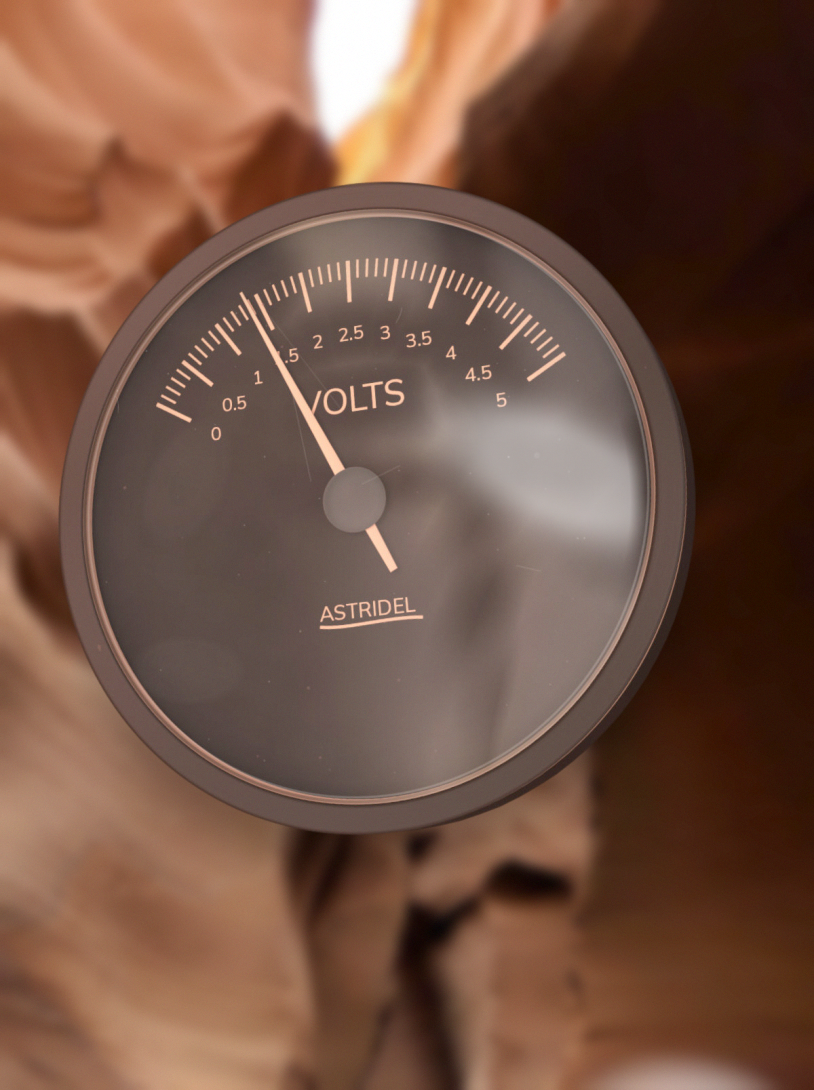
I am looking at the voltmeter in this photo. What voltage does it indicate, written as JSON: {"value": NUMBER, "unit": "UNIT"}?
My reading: {"value": 1.4, "unit": "V"}
